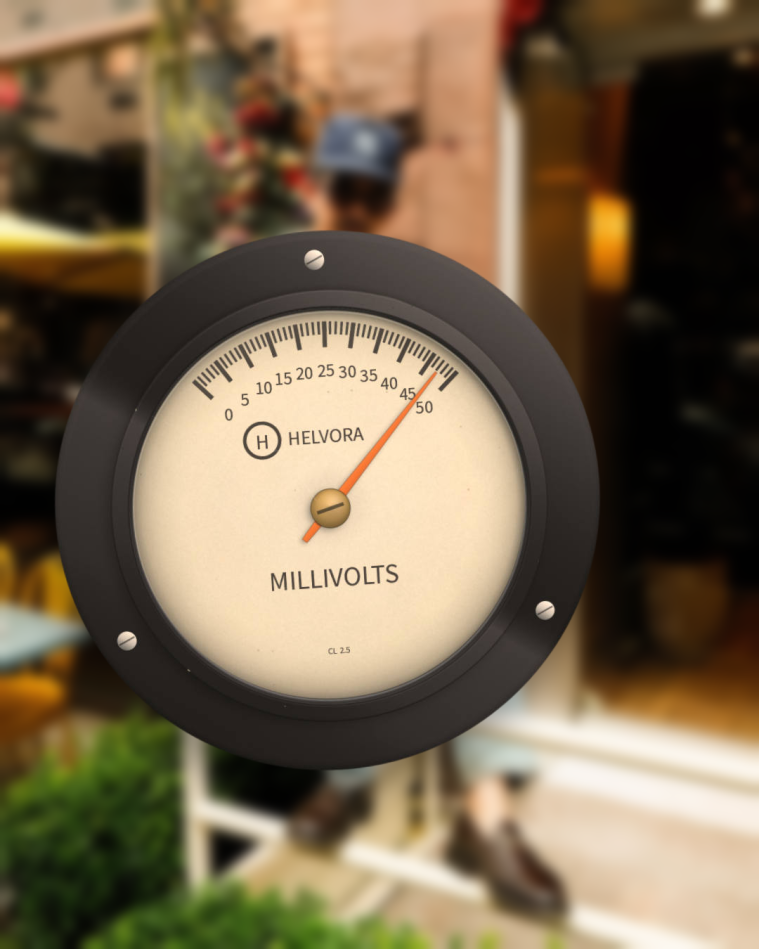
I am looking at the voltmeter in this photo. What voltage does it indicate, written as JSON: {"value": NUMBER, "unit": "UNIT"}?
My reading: {"value": 47, "unit": "mV"}
